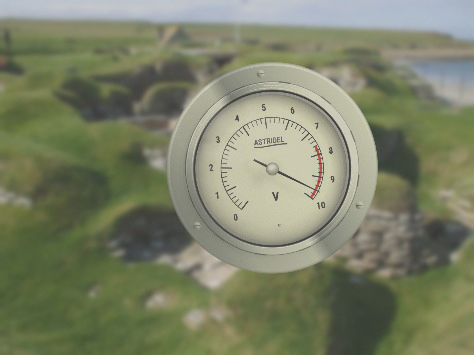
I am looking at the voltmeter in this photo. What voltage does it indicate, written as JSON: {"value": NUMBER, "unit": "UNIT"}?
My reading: {"value": 9.6, "unit": "V"}
